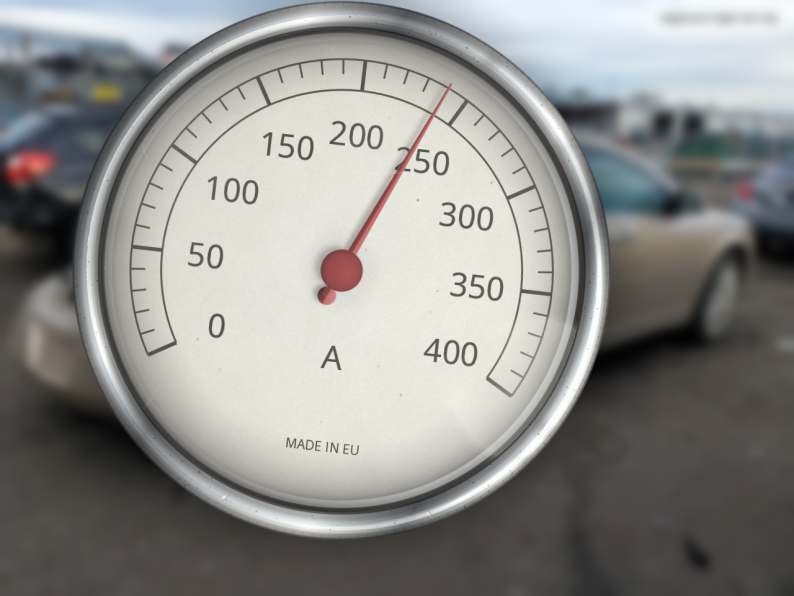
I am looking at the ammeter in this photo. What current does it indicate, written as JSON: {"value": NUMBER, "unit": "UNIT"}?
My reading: {"value": 240, "unit": "A"}
